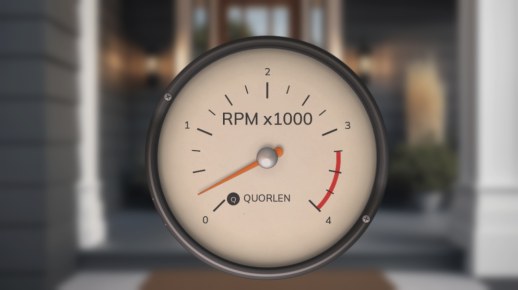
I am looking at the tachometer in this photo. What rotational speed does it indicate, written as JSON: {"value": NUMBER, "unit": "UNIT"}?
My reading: {"value": 250, "unit": "rpm"}
